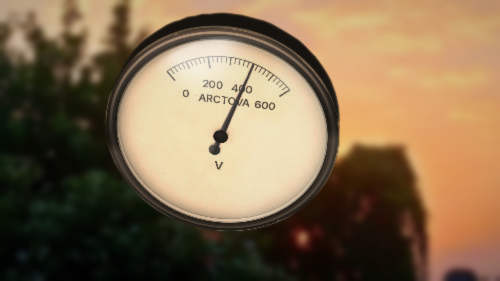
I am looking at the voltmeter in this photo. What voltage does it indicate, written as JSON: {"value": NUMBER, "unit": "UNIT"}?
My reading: {"value": 400, "unit": "V"}
